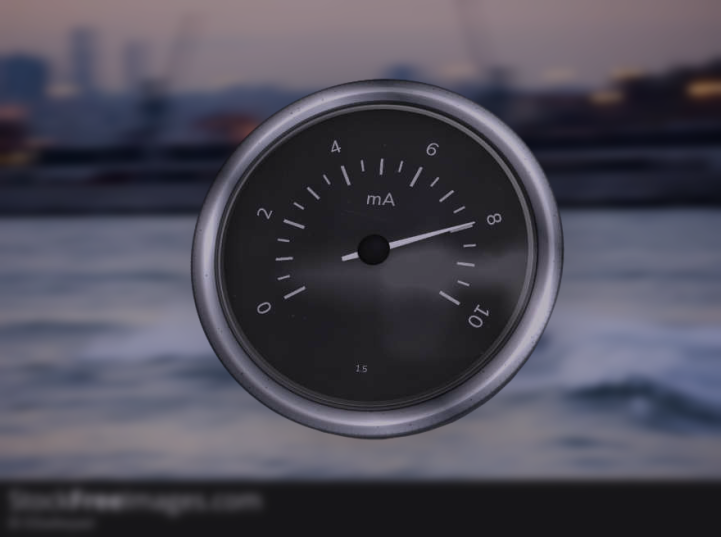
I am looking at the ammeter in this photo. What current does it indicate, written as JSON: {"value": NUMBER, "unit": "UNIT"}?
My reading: {"value": 8, "unit": "mA"}
